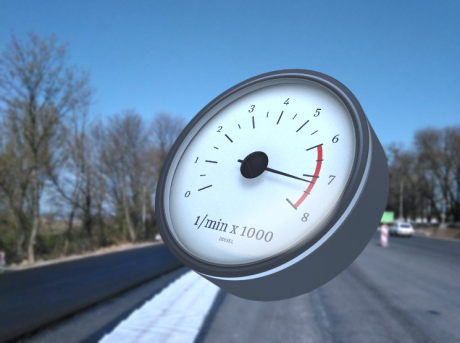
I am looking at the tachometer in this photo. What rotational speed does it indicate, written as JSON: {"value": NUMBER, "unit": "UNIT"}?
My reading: {"value": 7250, "unit": "rpm"}
